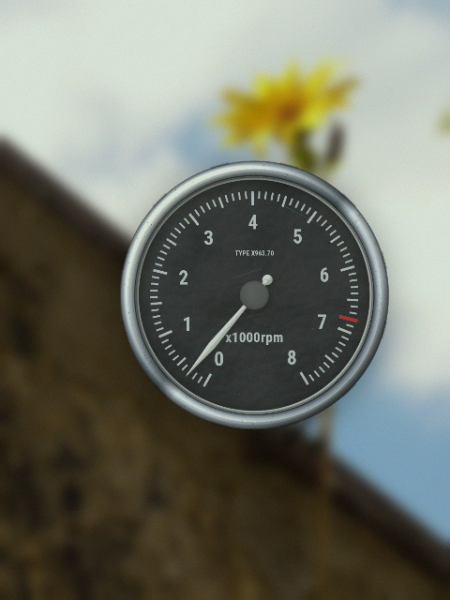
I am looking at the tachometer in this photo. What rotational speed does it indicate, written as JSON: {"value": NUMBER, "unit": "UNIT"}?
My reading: {"value": 300, "unit": "rpm"}
